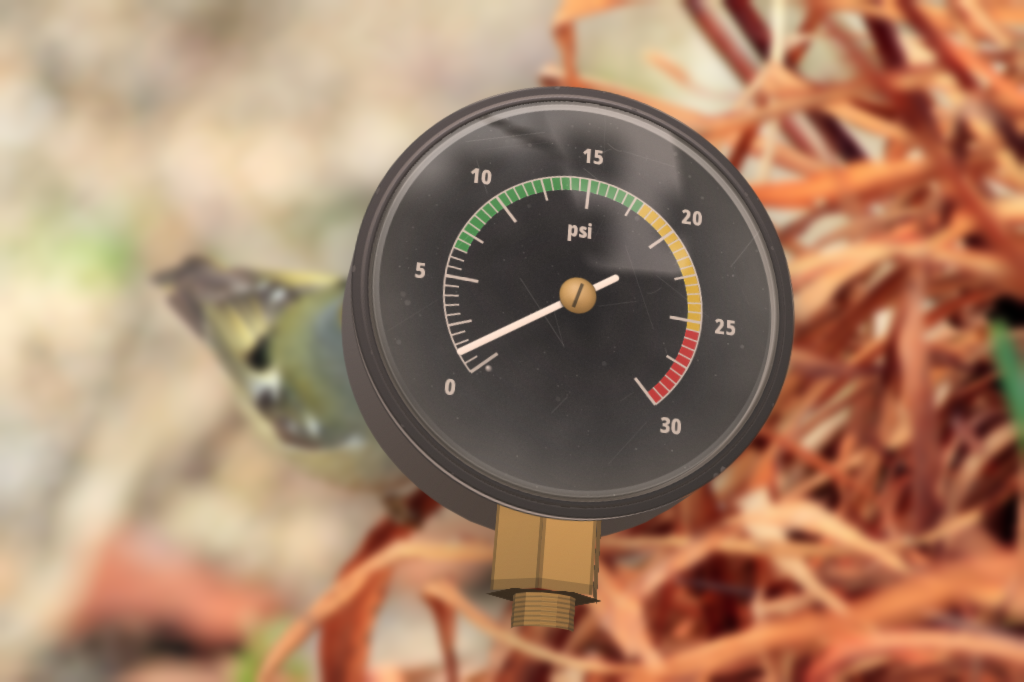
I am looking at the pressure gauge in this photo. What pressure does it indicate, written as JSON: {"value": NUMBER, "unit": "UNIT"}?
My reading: {"value": 1, "unit": "psi"}
